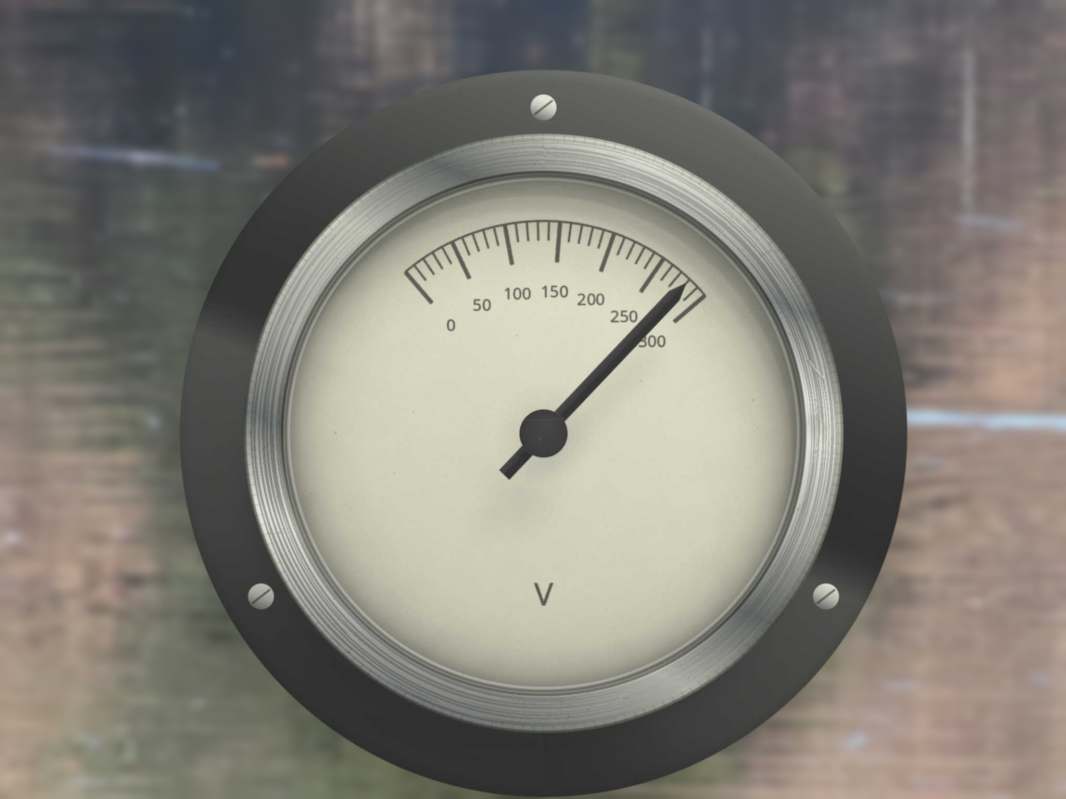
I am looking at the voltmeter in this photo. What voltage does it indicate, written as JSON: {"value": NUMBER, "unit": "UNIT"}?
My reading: {"value": 280, "unit": "V"}
